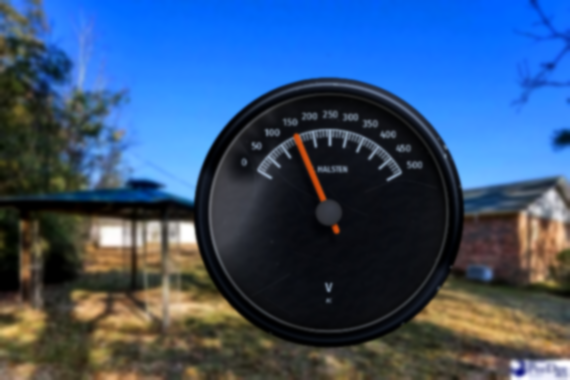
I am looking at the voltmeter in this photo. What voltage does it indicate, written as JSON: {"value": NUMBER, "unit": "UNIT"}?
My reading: {"value": 150, "unit": "V"}
